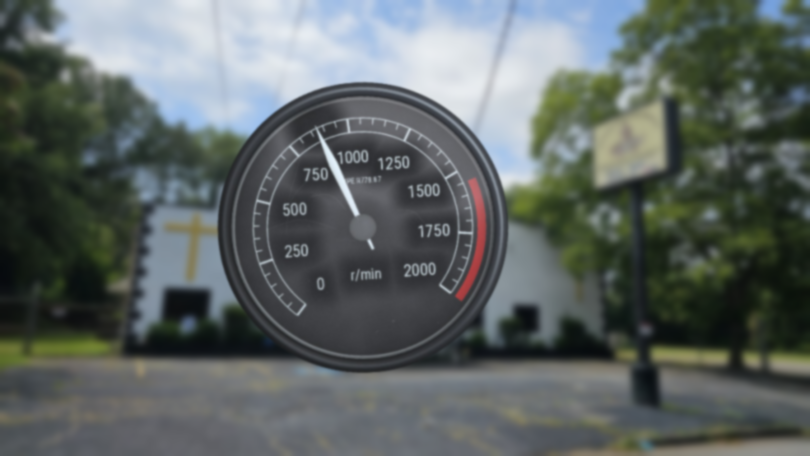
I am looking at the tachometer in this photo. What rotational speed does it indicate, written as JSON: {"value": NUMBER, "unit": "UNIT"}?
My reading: {"value": 875, "unit": "rpm"}
